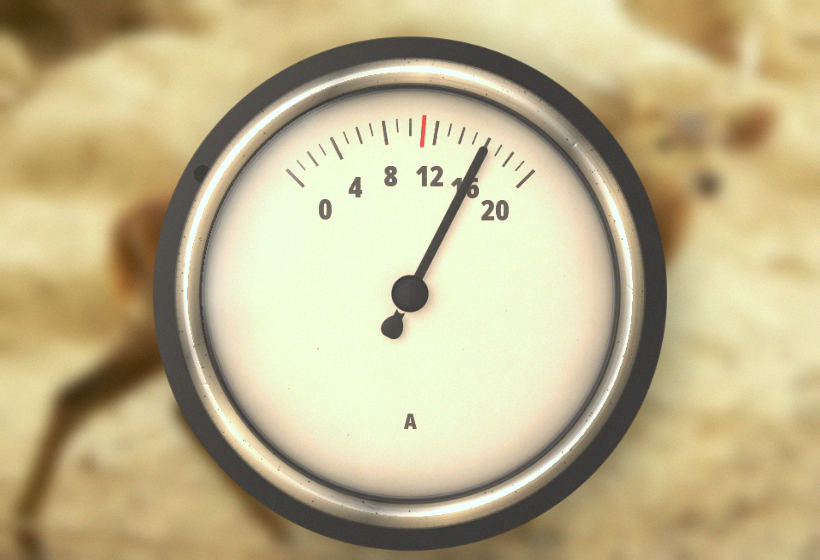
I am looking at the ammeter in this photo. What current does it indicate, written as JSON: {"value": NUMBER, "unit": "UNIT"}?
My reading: {"value": 16, "unit": "A"}
